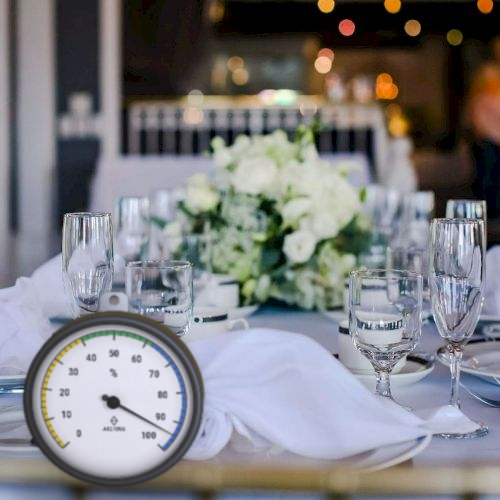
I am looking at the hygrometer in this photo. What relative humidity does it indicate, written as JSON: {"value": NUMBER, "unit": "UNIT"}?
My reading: {"value": 94, "unit": "%"}
